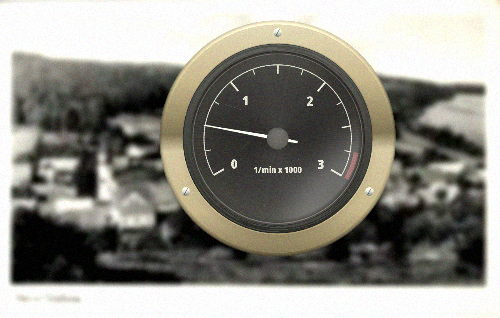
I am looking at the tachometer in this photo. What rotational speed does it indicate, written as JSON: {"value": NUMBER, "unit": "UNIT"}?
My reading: {"value": 500, "unit": "rpm"}
